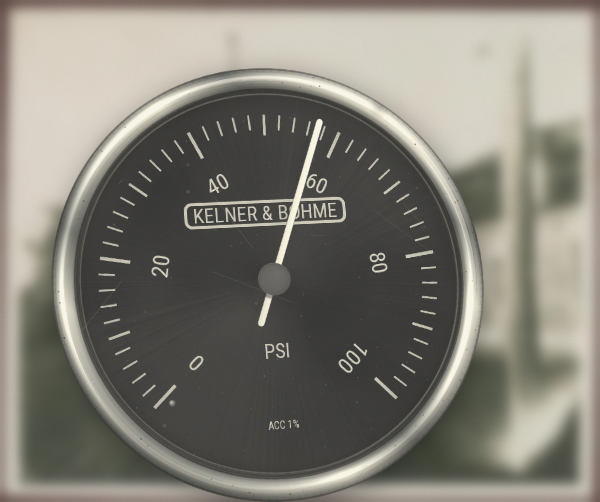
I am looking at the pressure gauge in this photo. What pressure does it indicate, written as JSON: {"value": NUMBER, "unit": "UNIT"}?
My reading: {"value": 57, "unit": "psi"}
